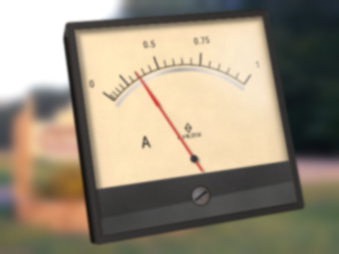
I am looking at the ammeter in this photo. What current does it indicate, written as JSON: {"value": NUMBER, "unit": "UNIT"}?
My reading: {"value": 0.35, "unit": "A"}
